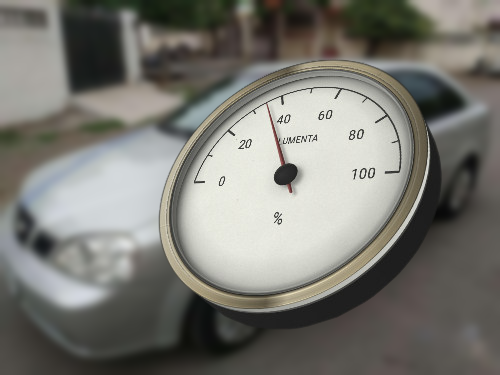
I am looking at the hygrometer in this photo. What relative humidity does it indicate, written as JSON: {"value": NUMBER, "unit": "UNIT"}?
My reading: {"value": 35, "unit": "%"}
